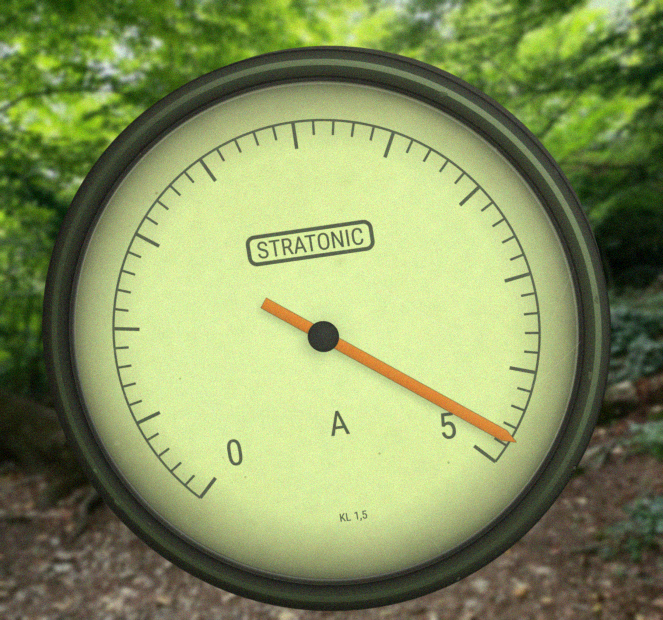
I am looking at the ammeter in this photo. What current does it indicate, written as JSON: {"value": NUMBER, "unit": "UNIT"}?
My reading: {"value": 4.85, "unit": "A"}
